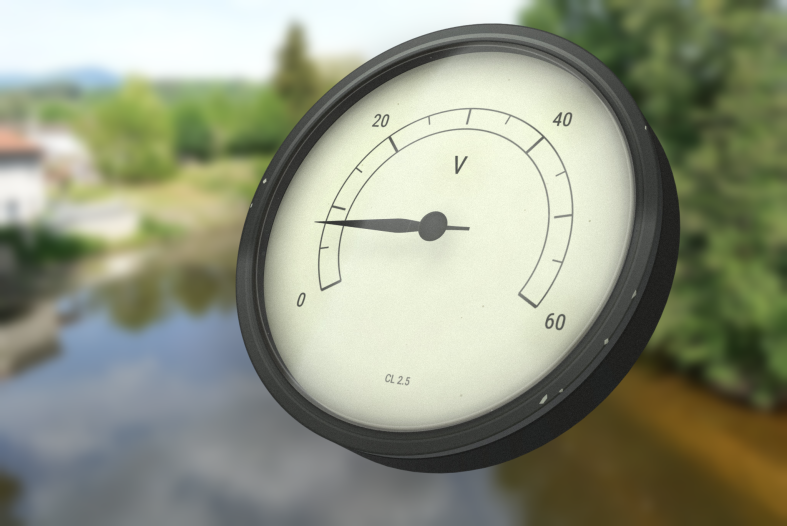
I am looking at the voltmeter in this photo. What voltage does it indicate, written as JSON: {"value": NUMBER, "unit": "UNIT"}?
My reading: {"value": 7.5, "unit": "V"}
